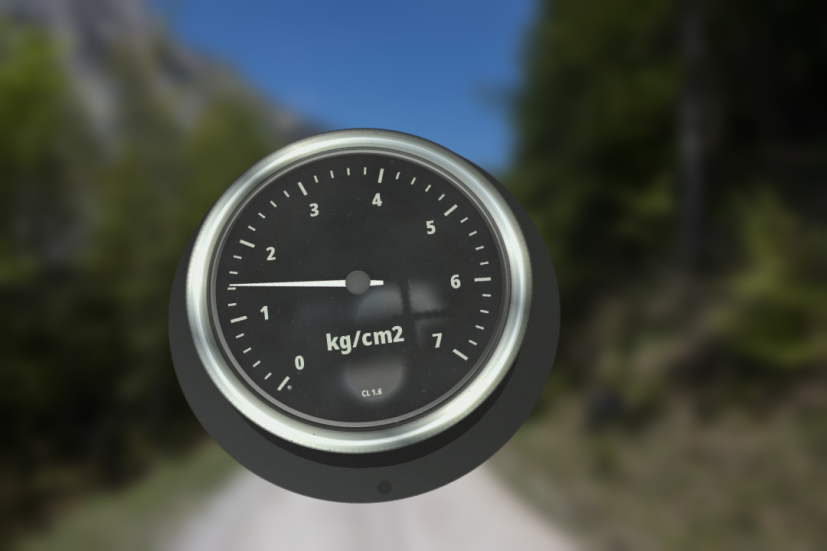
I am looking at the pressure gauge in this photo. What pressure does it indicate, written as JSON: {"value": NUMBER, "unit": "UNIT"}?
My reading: {"value": 1.4, "unit": "kg/cm²"}
